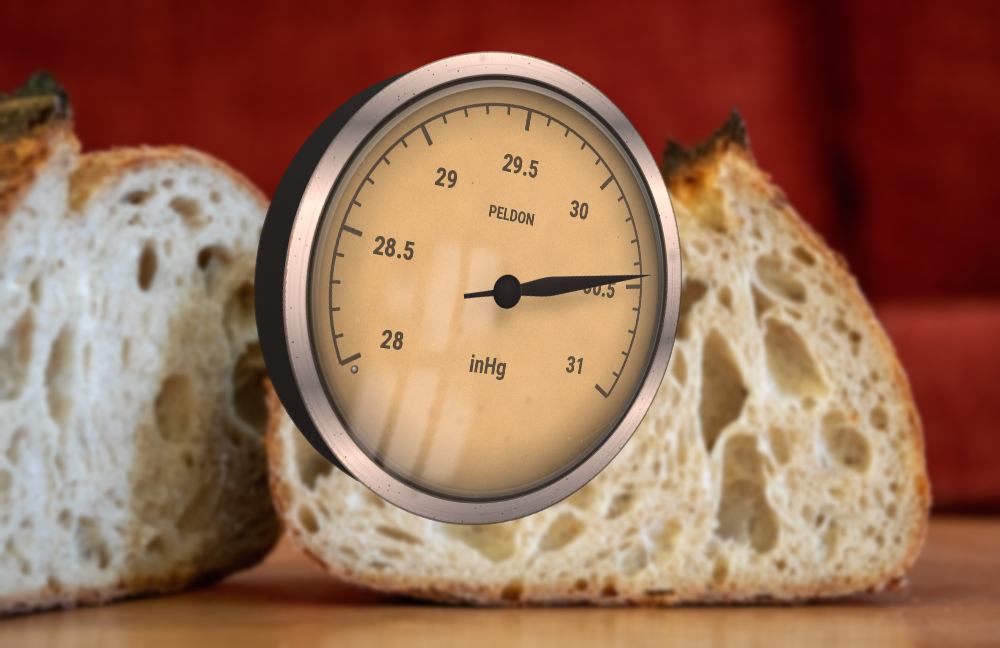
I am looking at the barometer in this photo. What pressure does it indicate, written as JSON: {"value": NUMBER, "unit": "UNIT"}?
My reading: {"value": 30.45, "unit": "inHg"}
